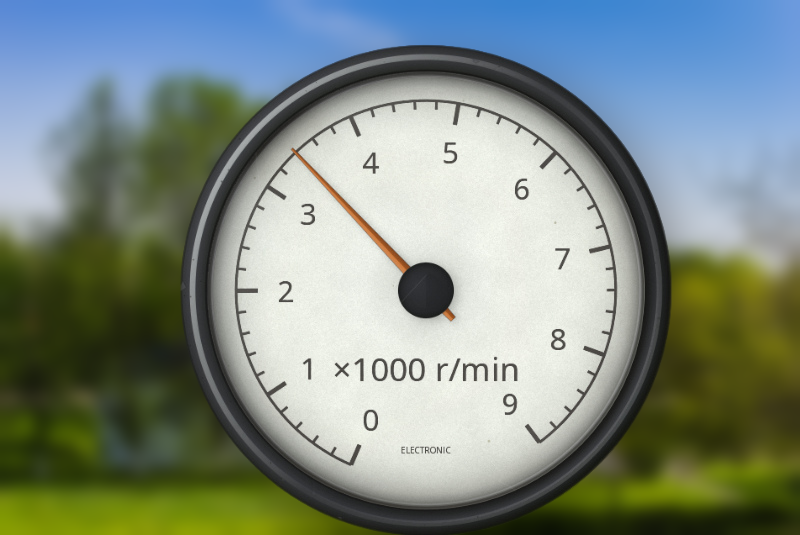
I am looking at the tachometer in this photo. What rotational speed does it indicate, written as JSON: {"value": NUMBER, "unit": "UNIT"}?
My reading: {"value": 3400, "unit": "rpm"}
